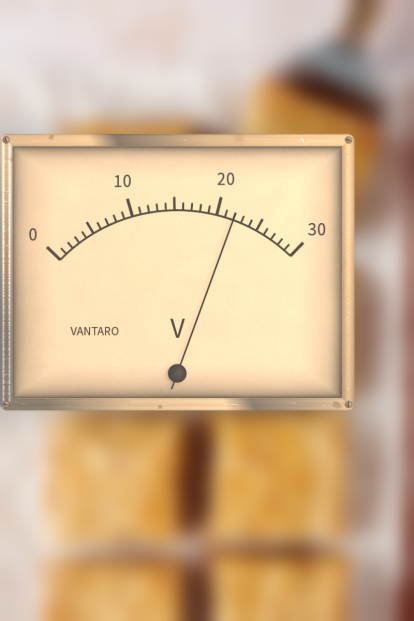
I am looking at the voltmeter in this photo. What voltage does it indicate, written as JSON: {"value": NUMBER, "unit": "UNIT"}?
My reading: {"value": 22, "unit": "V"}
